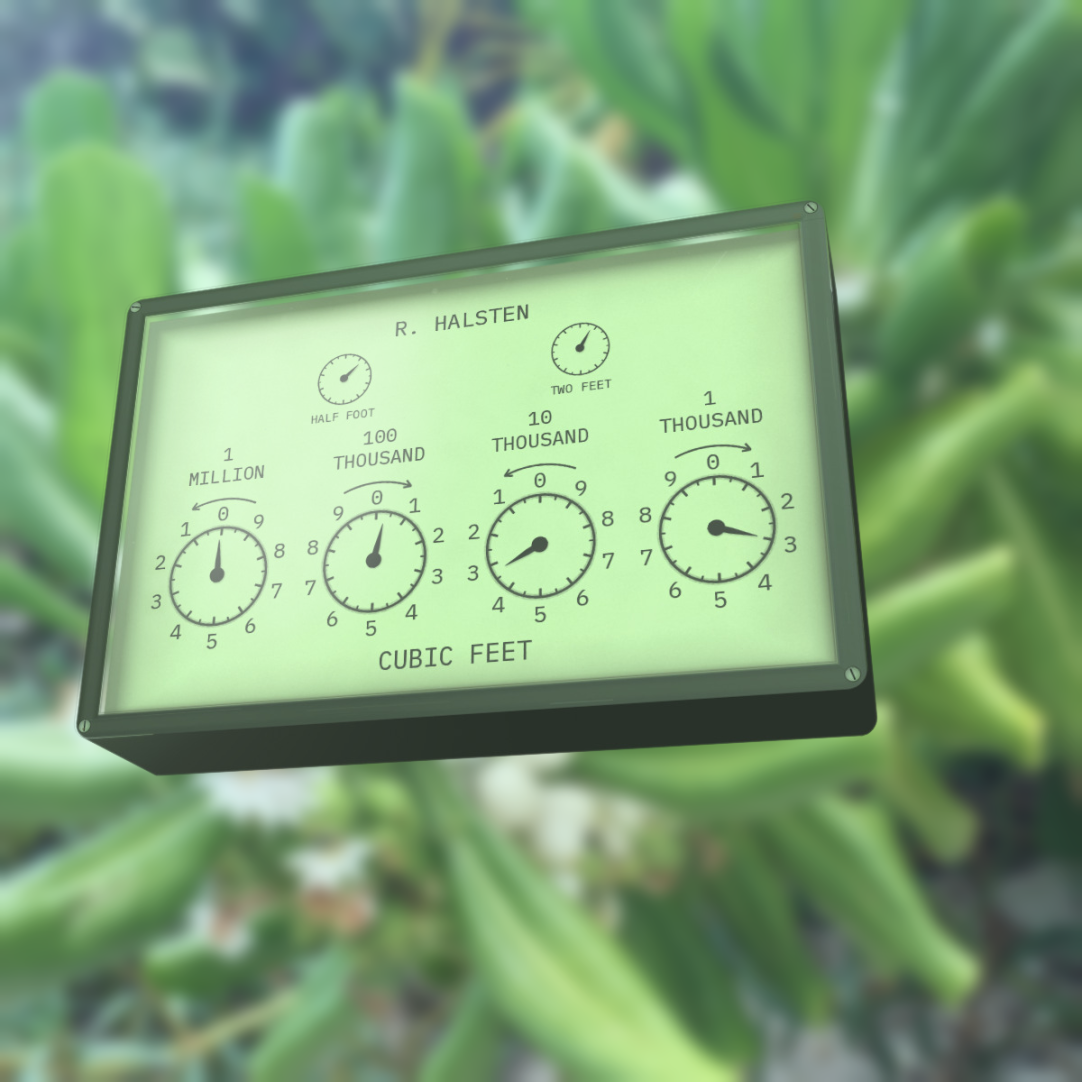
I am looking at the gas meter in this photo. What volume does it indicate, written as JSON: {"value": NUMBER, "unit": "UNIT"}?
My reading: {"value": 3300, "unit": "ft³"}
